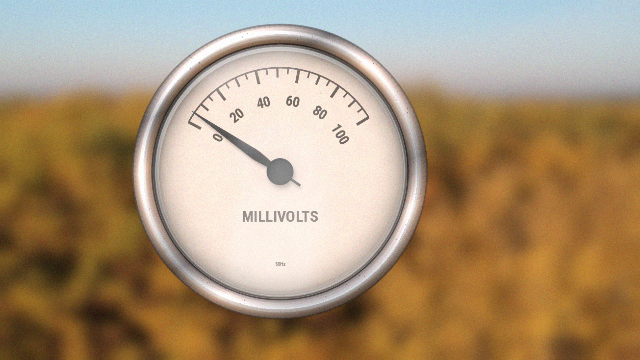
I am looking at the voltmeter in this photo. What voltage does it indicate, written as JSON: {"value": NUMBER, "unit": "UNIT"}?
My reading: {"value": 5, "unit": "mV"}
